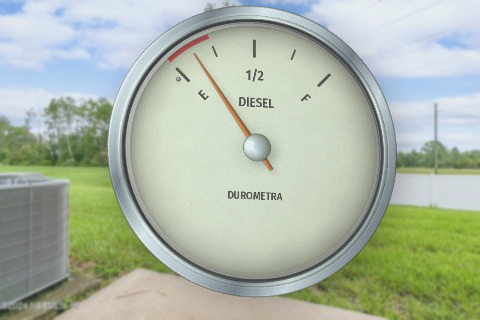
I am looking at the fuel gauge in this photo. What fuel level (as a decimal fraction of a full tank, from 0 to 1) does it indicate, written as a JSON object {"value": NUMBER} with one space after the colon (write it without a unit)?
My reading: {"value": 0.125}
